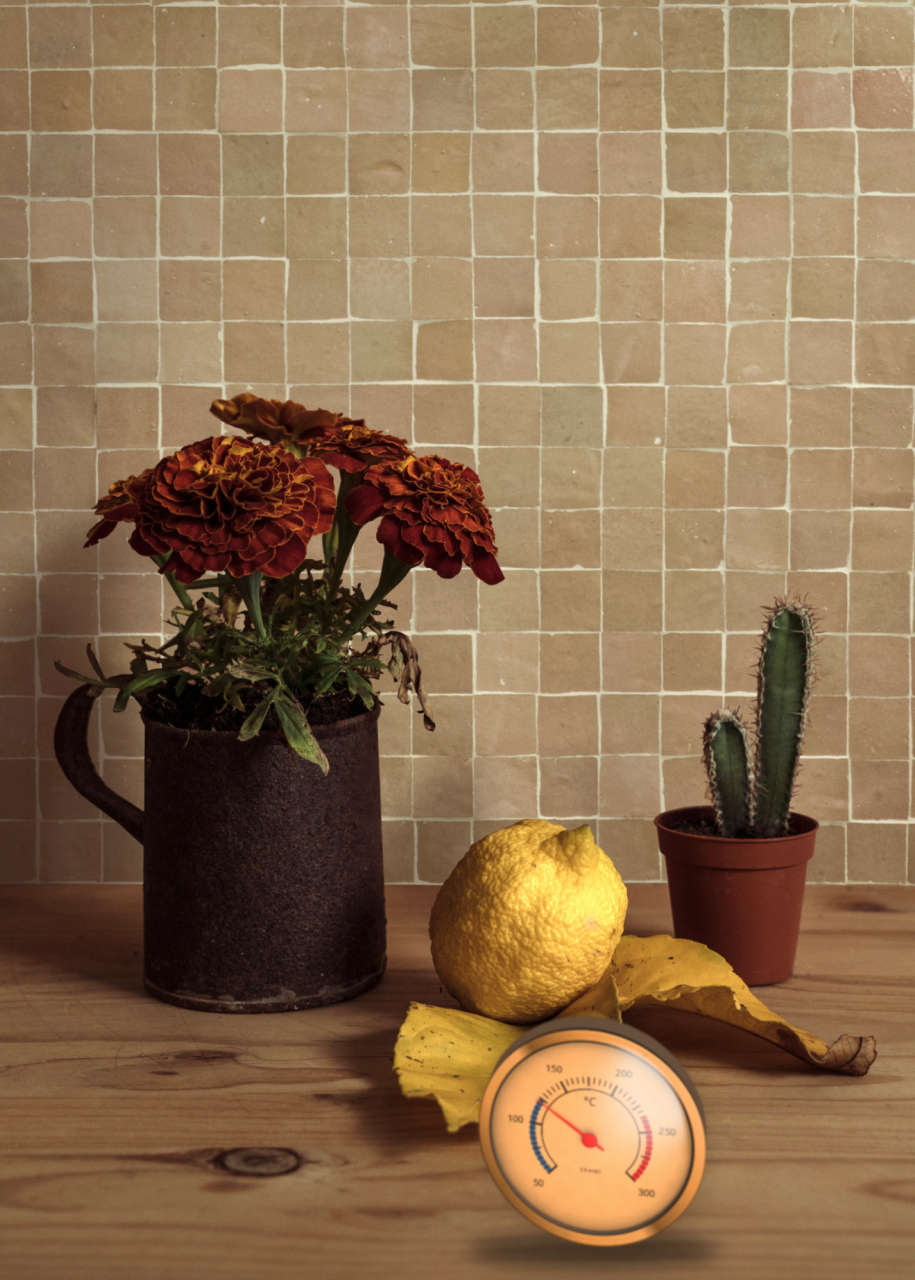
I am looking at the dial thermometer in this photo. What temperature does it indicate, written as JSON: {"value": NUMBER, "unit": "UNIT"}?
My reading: {"value": 125, "unit": "°C"}
